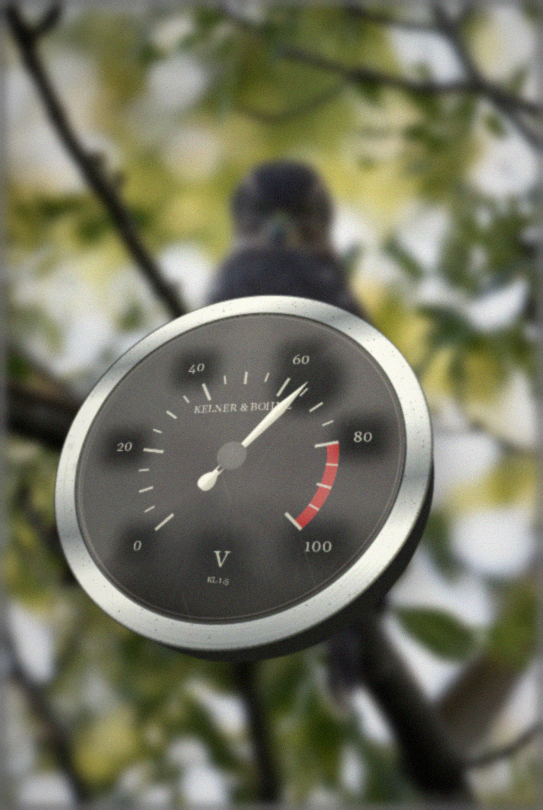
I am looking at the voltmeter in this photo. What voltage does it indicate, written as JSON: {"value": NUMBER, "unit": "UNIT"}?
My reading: {"value": 65, "unit": "V"}
